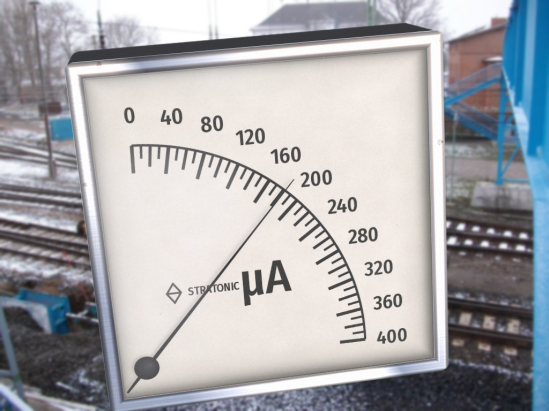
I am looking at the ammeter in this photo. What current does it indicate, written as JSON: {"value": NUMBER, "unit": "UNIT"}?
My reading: {"value": 180, "unit": "µA"}
